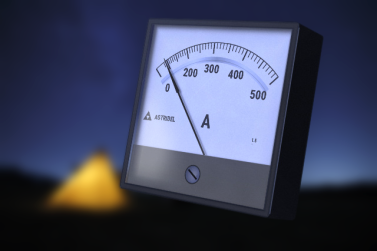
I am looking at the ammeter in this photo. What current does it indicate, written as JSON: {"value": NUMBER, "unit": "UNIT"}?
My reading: {"value": 100, "unit": "A"}
